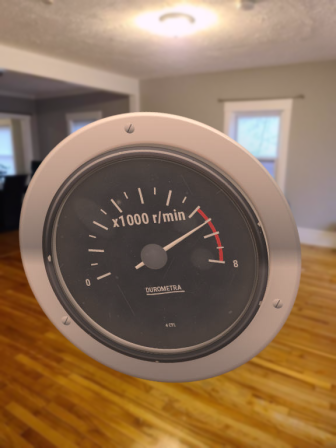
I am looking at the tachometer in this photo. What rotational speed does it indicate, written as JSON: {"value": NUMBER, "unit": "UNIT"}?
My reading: {"value": 6500, "unit": "rpm"}
